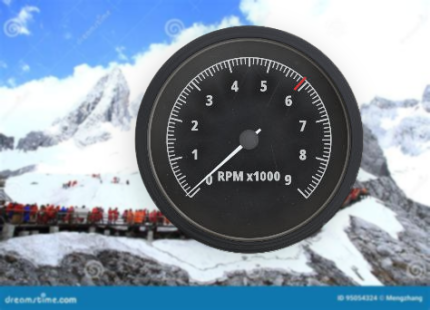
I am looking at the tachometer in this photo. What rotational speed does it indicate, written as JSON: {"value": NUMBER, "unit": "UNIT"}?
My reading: {"value": 100, "unit": "rpm"}
